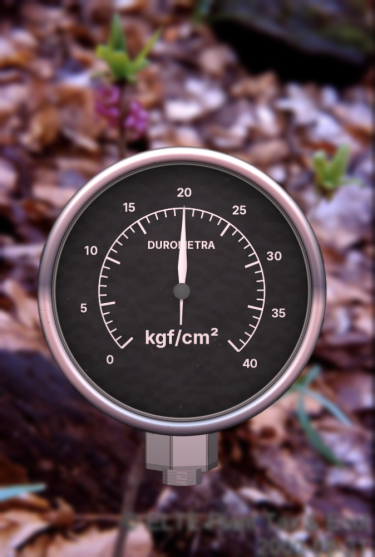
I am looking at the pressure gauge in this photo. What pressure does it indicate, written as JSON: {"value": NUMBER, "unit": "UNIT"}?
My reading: {"value": 20, "unit": "kg/cm²"}
